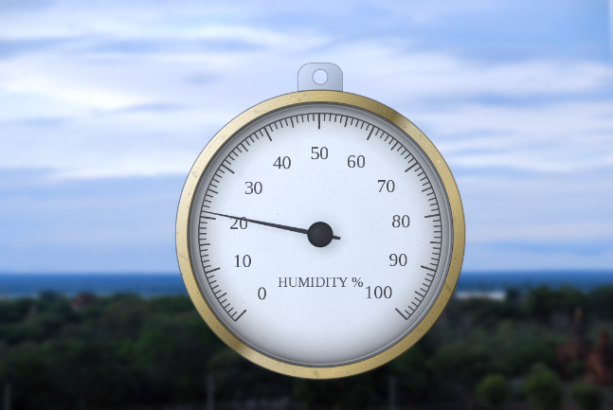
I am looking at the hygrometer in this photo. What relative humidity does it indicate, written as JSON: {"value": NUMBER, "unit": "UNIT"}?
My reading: {"value": 21, "unit": "%"}
